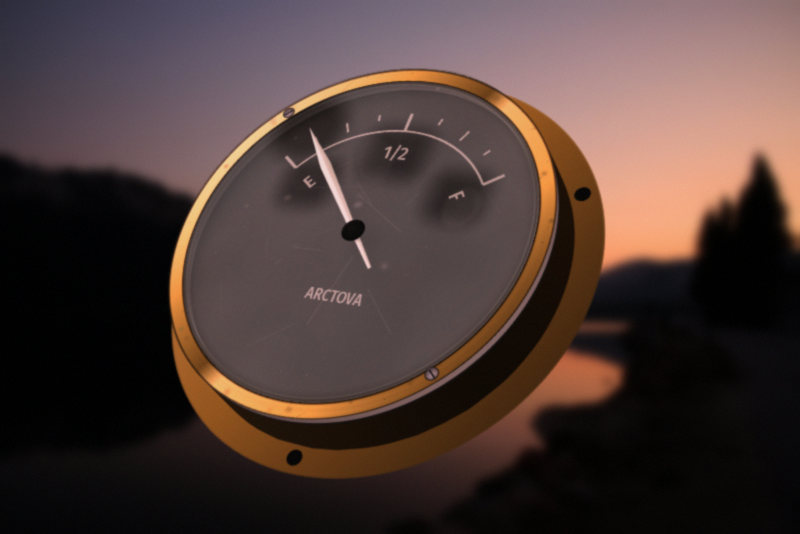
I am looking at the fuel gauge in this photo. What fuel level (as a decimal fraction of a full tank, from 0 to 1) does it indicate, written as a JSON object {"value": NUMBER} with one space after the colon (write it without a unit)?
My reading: {"value": 0.125}
